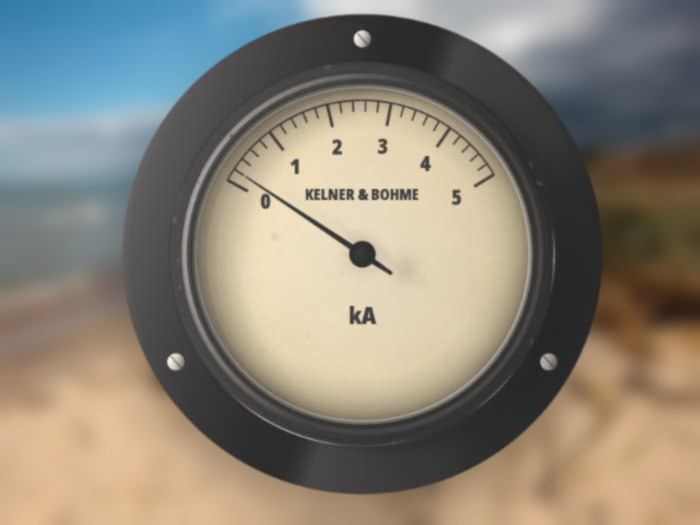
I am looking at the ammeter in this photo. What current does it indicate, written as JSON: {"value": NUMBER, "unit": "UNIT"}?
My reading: {"value": 0.2, "unit": "kA"}
